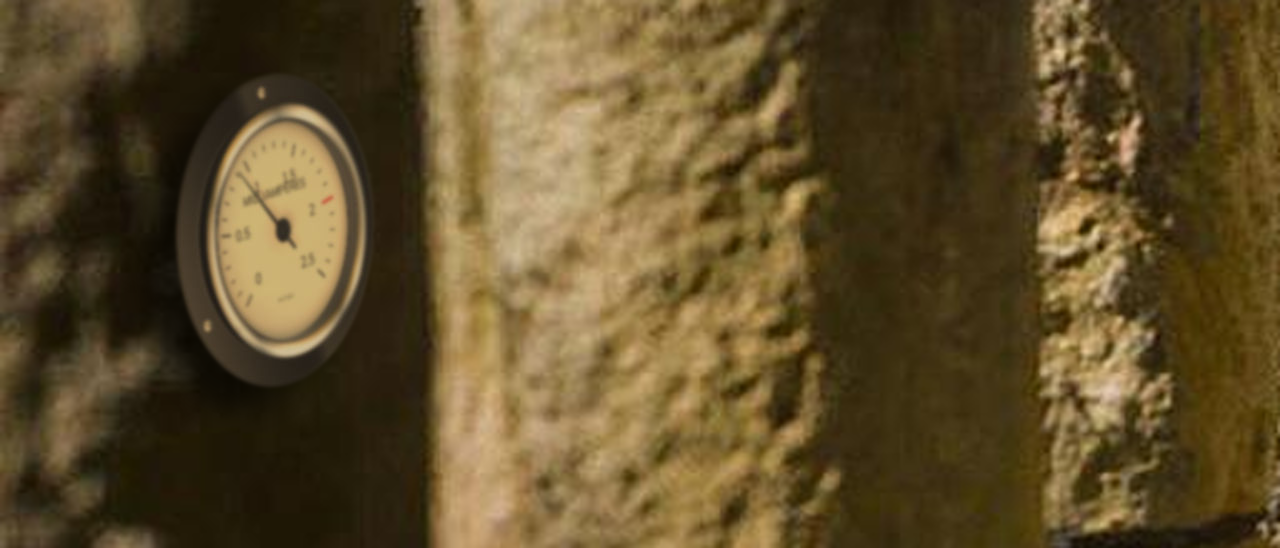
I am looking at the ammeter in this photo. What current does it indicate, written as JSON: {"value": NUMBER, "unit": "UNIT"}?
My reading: {"value": 0.9, "unit": "mA"}
